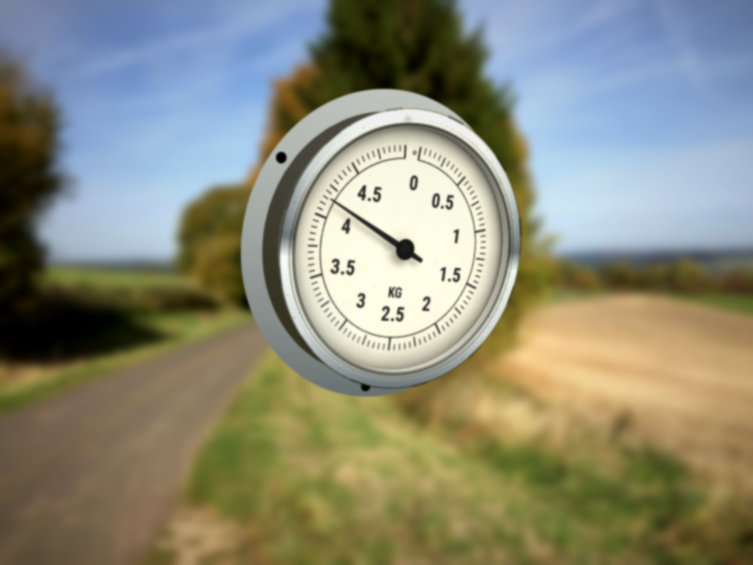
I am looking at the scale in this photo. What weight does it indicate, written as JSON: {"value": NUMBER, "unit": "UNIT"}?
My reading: {"value": 4.15, "unit": "kg"}
